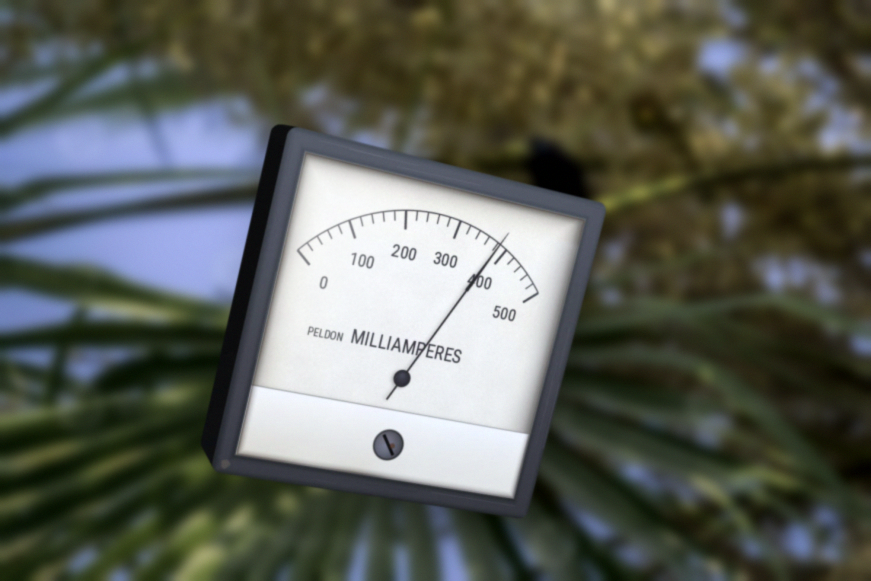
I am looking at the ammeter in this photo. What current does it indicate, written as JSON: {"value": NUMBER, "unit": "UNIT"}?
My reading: {"value": 380, "unit": "mA"}
